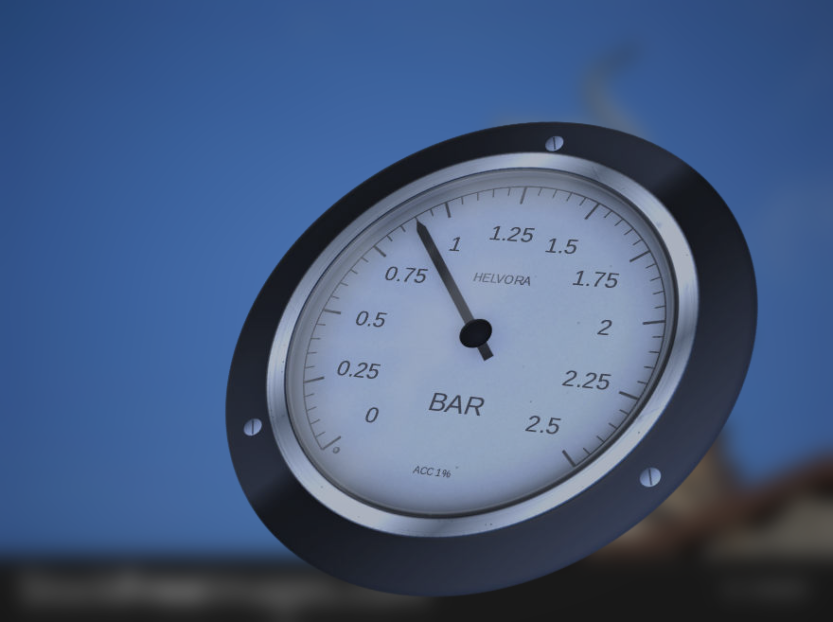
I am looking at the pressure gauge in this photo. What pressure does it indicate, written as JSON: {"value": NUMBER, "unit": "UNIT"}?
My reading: {"value": 0.9, "unit": "bar"}
